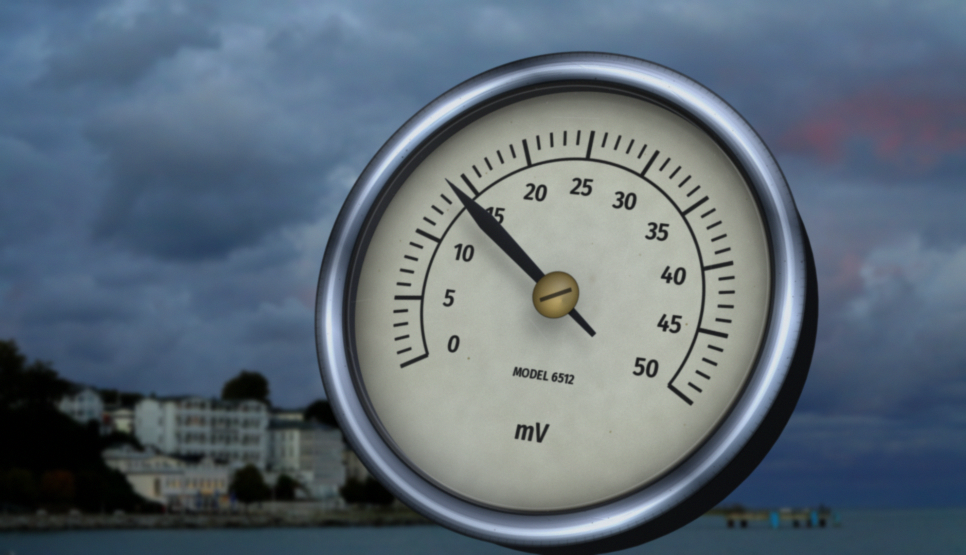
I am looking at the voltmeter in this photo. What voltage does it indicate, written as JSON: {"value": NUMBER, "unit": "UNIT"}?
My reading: {"value": 14, "unit": "mV"}
